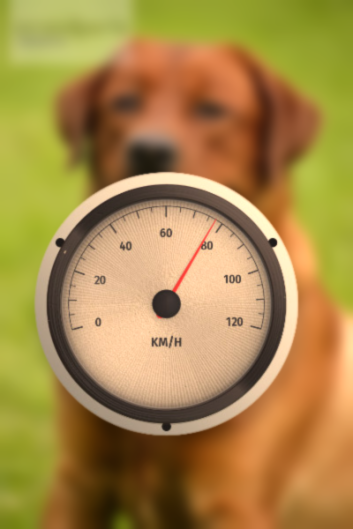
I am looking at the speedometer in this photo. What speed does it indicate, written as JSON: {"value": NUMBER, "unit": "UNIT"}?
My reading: {"value": 77.5, "unit": "km/h"}
